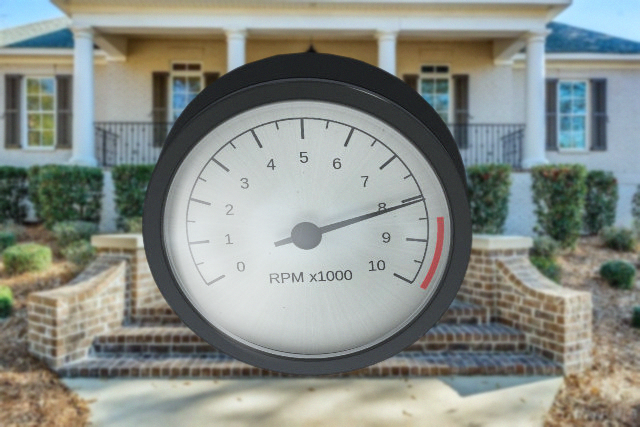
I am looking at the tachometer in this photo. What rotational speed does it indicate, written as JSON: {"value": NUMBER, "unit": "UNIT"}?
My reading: {"value": 8000, "unit": "rpm"}
